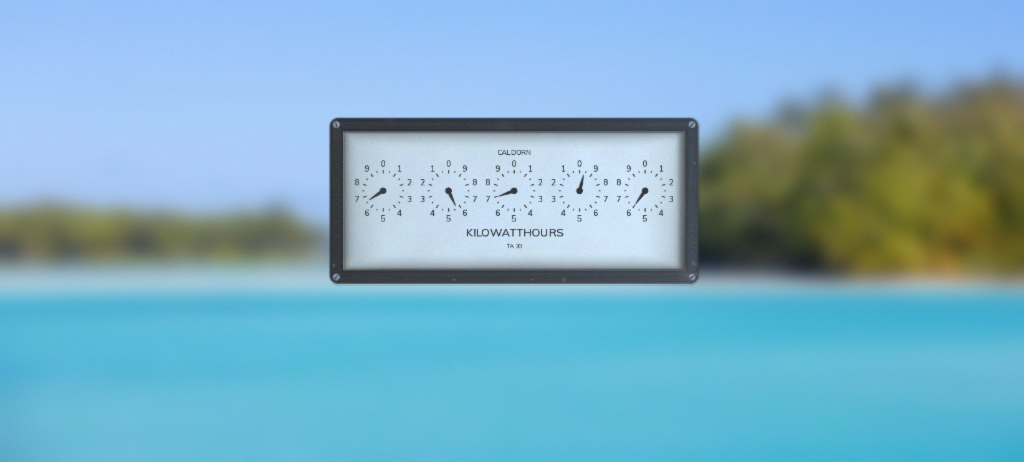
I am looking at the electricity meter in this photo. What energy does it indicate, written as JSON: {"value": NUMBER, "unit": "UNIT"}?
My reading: {"value": 65696, "unit": "kWh"}
